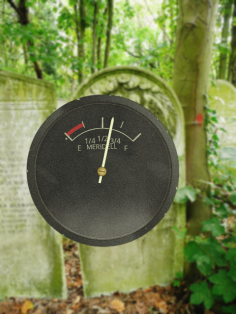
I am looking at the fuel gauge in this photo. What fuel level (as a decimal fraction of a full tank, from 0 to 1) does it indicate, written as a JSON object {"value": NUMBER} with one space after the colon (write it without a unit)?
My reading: {"value": 0.625}
